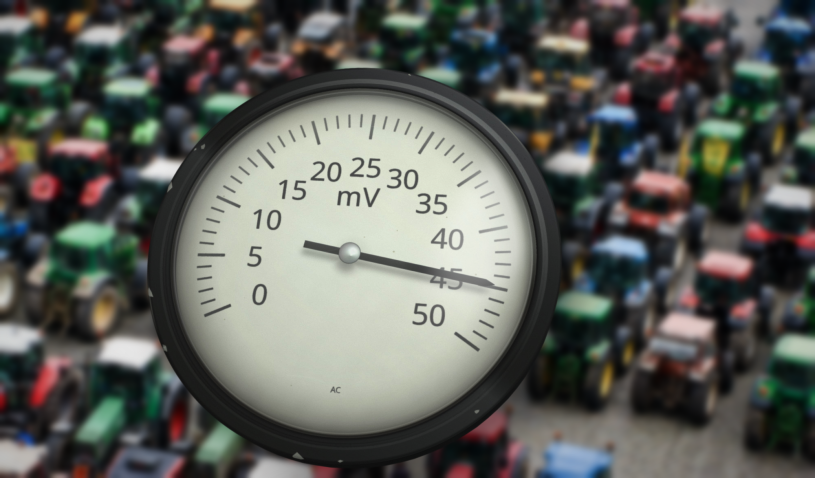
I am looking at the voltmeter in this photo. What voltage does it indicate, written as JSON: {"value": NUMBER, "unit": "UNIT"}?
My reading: {"value": 45, "unit": "mV"}
